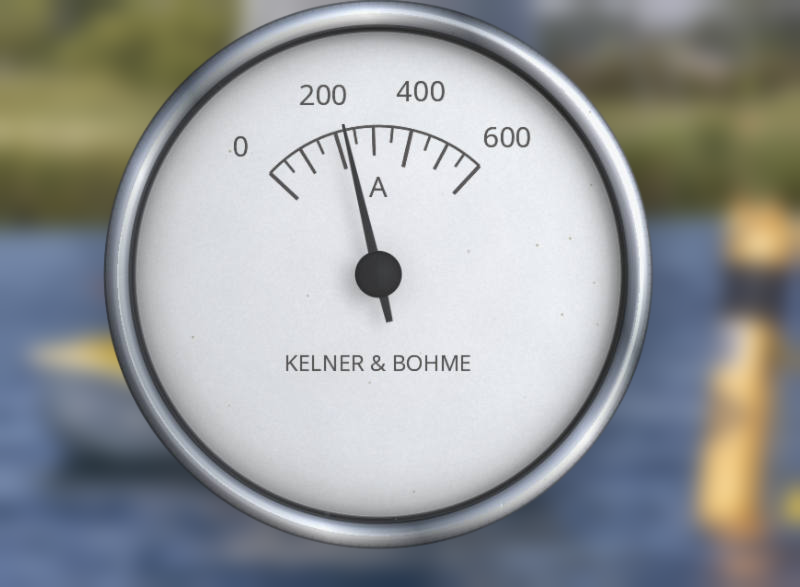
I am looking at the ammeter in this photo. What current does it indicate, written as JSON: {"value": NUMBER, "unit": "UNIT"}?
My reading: {"value": 225, "unit": "A"}
